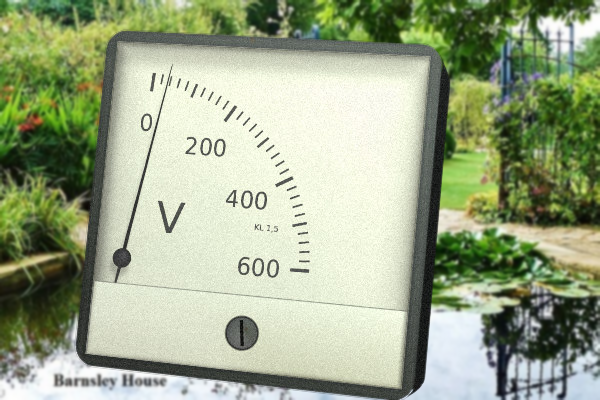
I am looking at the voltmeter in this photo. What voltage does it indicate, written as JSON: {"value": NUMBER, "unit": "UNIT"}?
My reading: {"value": 40, "unit": "V"}
